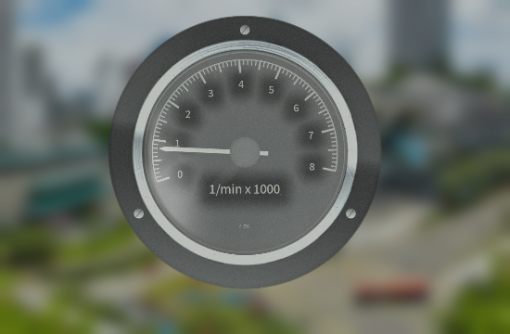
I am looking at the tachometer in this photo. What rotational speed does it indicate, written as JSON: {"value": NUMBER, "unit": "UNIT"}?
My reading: {"value": 800, "unit": "rpm"}
